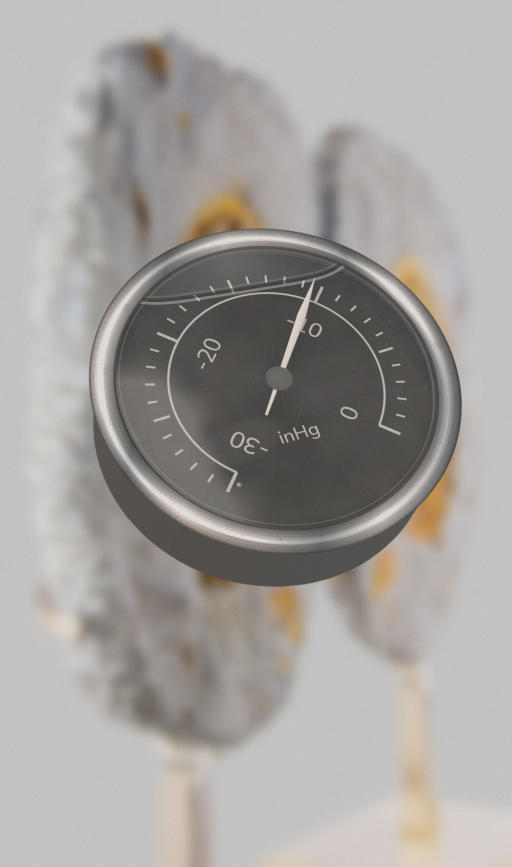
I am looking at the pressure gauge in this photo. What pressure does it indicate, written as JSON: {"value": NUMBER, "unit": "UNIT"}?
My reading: {"value": -10.5, "unit": "inHg"}
